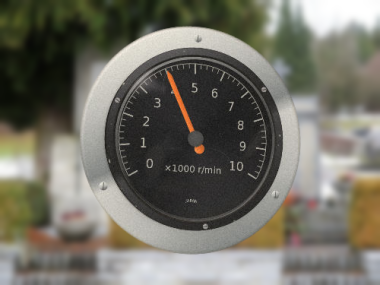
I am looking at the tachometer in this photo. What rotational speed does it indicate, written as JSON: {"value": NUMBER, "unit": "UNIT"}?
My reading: {"value": 4000, "unit": "rpm"}
